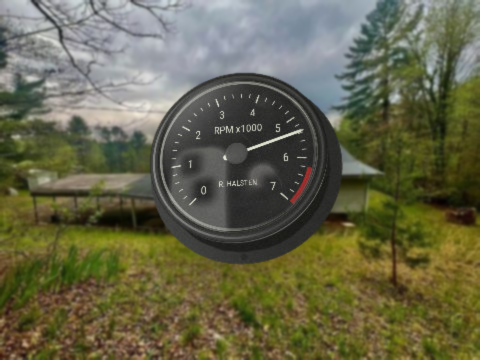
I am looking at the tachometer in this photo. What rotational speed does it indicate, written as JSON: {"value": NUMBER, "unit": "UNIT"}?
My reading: {"value": 5400, "unit": "rpm"}
